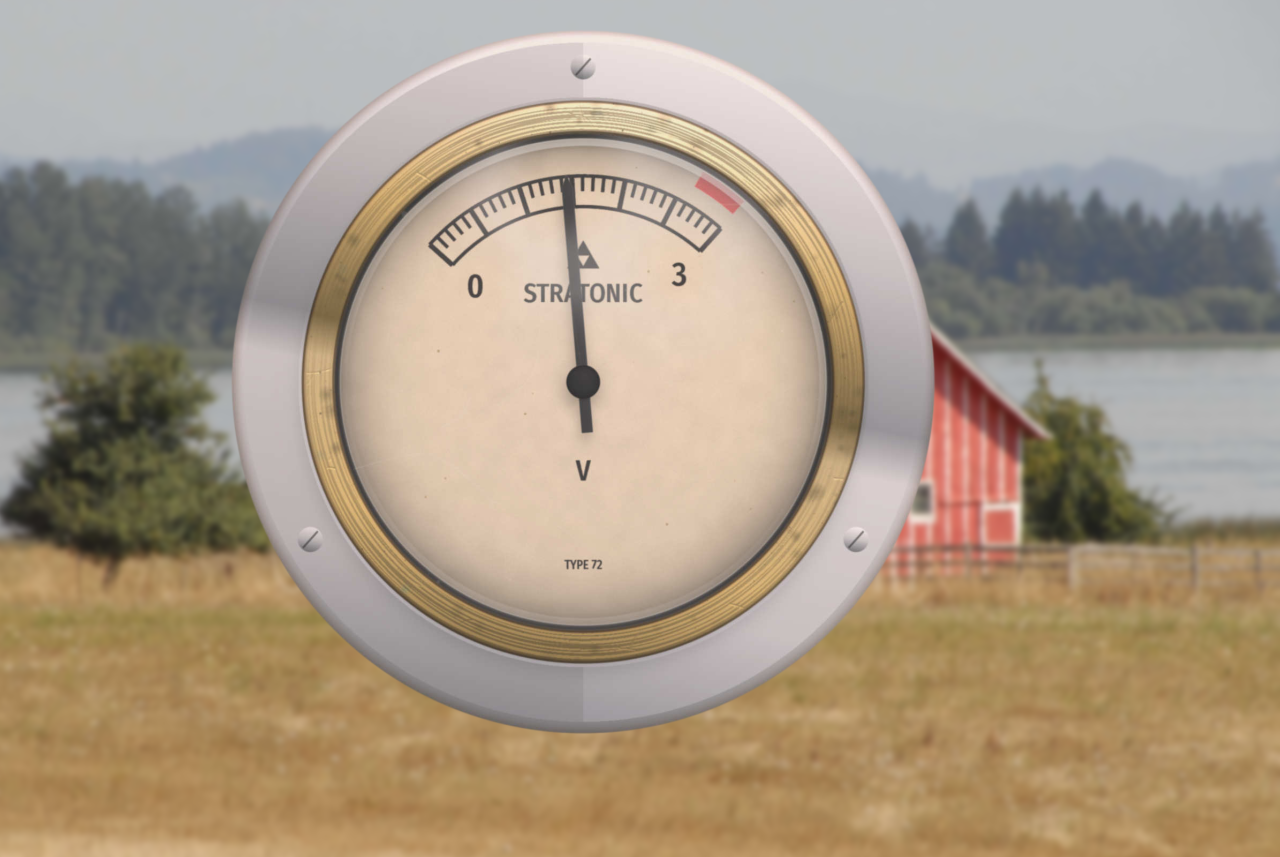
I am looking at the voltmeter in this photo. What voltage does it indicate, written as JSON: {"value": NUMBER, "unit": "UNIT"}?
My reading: {"value": 1.45, "unit": "V"}
